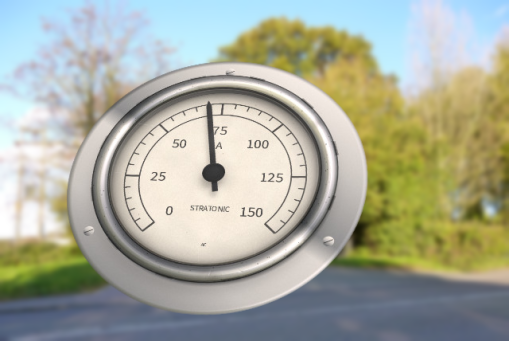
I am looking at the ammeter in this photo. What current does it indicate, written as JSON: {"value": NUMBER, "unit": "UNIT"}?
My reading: {"value": 70, "unit": "A"}
